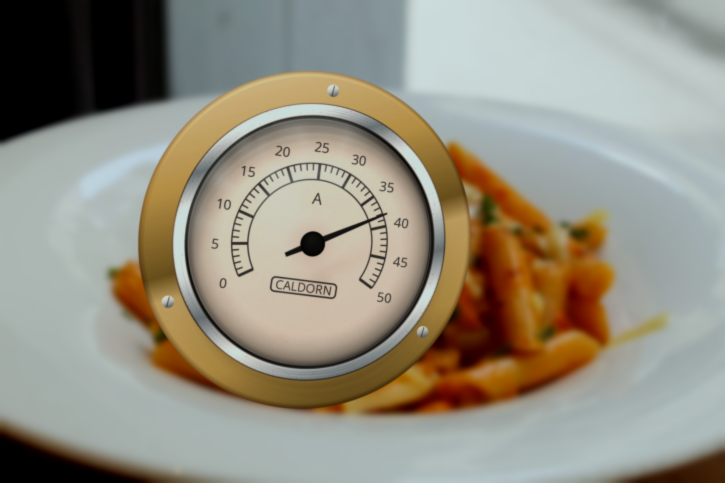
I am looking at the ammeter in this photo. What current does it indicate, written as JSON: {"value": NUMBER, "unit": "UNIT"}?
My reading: {"value": 38, "unit": "A"}
